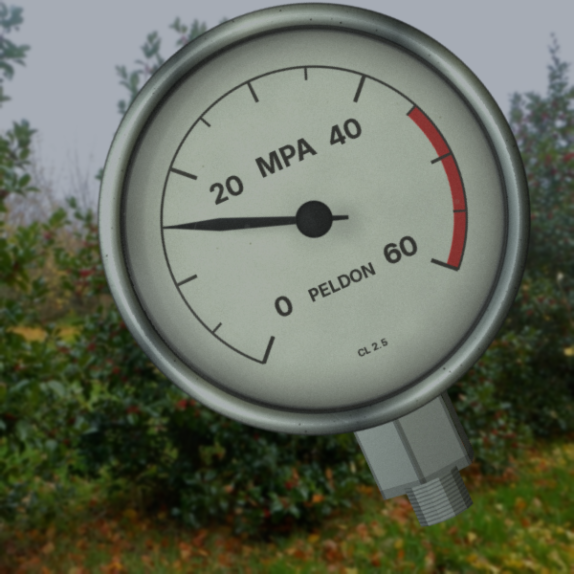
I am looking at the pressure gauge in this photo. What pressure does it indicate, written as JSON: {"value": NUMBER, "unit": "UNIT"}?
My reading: {"value": 15, "unit": "MPa"}
